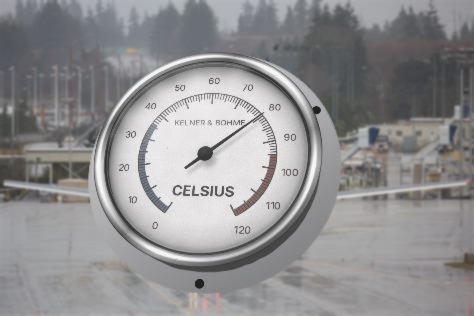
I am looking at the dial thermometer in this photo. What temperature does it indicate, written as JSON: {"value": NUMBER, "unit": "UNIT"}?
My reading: {"value": 80, "unit": "°C"}
